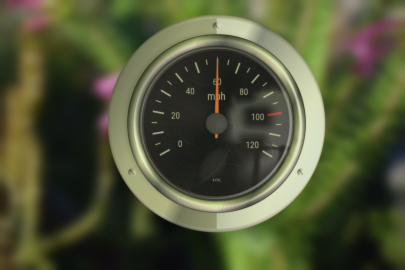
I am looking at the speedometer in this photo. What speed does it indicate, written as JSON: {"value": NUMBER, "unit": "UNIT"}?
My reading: {"value": 60, "unit": "mph"}
